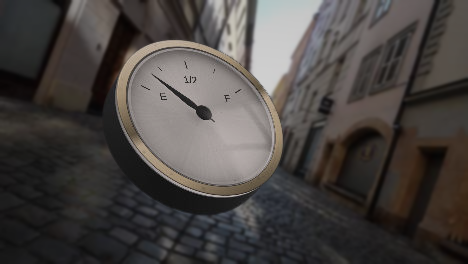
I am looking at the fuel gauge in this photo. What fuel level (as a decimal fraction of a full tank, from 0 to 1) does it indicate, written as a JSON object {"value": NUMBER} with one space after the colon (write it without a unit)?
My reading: {"value": 0.125}
